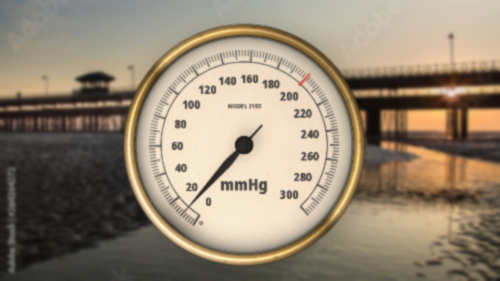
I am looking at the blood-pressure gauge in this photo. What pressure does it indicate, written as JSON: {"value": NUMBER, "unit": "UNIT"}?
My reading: {"value": 10, "unit": "mmHg"}
